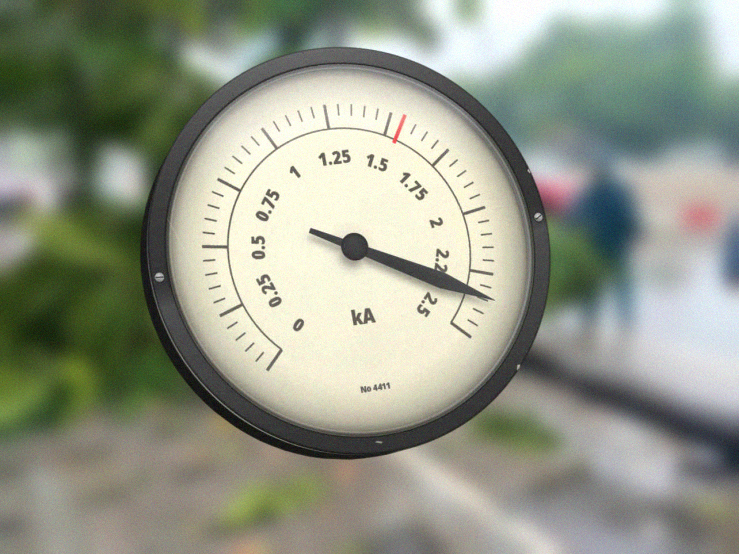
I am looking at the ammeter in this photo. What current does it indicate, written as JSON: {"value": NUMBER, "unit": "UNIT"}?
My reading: {"value": 2.35, "unit": "kA"}
